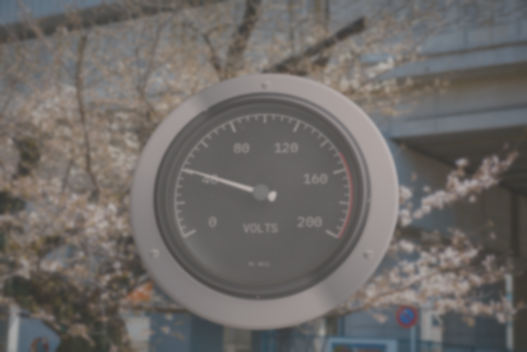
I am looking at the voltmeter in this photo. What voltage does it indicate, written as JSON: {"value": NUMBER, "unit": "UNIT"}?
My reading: {"value": 40, "unit": "V"}
